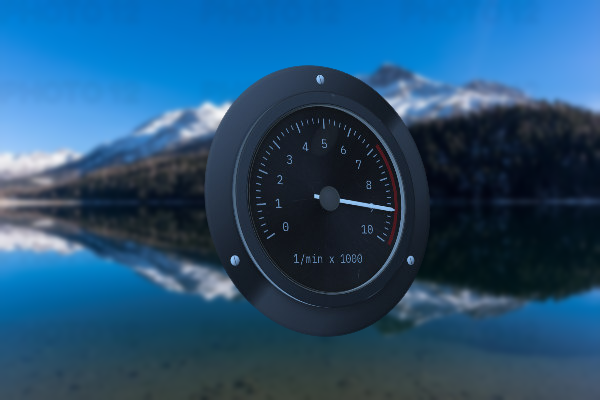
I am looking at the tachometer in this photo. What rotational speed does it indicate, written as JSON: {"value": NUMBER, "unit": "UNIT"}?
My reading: {"value": 9000, "unit": "rpm"}
